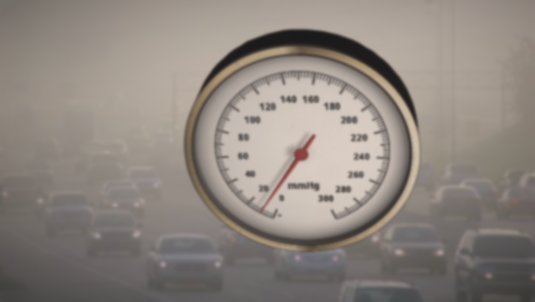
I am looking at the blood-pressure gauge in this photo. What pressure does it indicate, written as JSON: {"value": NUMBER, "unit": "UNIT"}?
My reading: {"value": 10, "unit": "mmHg"}
